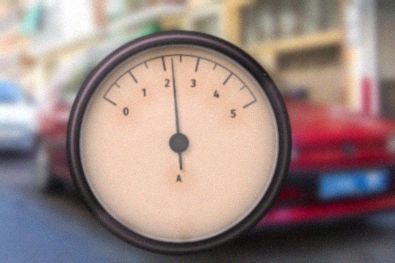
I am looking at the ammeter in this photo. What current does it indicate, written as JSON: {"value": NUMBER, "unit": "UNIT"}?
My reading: {"value": 2.25, "unit": "A"}
